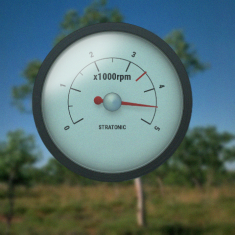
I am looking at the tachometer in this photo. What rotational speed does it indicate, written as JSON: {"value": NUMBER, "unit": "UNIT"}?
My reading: {"value": 4500, "unit": "rpm"}
